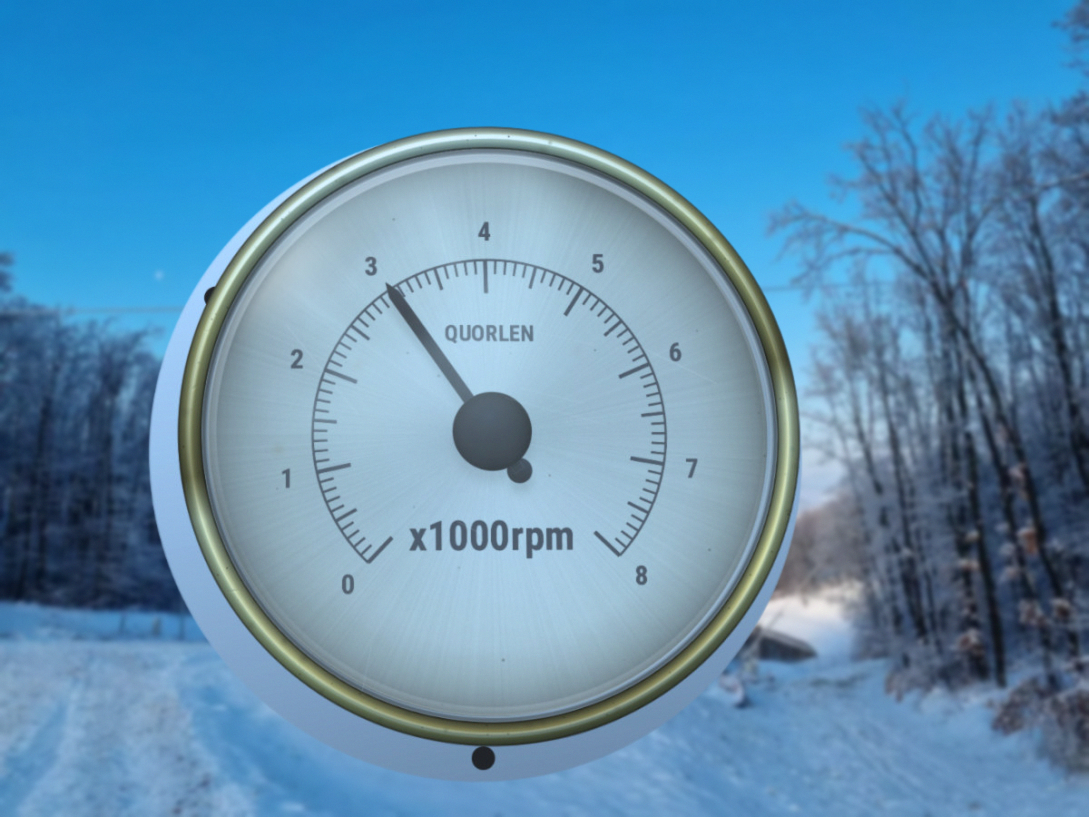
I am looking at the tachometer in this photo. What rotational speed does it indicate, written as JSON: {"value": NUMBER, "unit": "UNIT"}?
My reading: {"value": 3000, "unit": "rpm"}
